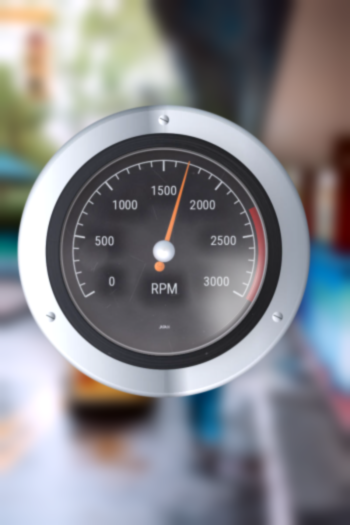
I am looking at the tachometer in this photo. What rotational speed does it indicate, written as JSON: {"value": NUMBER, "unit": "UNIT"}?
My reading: {"value": 1700, "unit": "rpm"}
